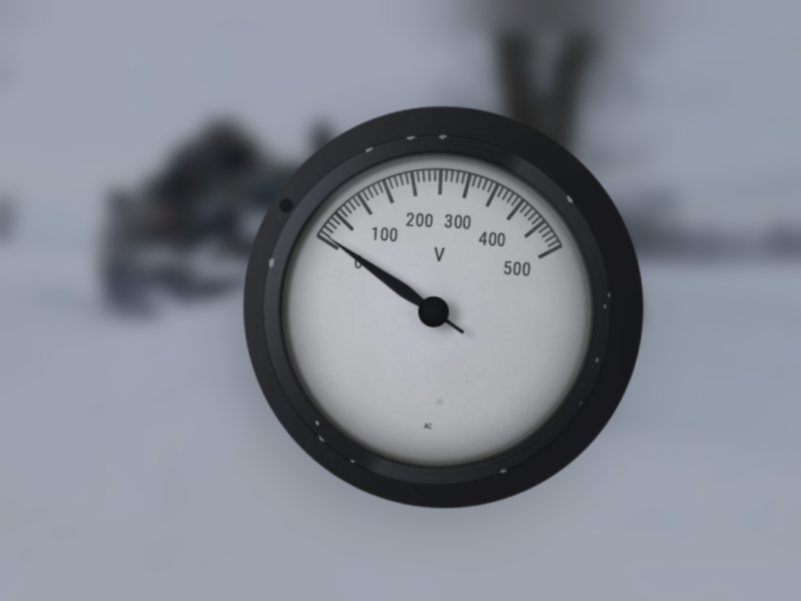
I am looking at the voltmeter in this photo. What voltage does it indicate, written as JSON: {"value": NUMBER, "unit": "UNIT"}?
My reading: {"value": 10, "unit": "V"}
